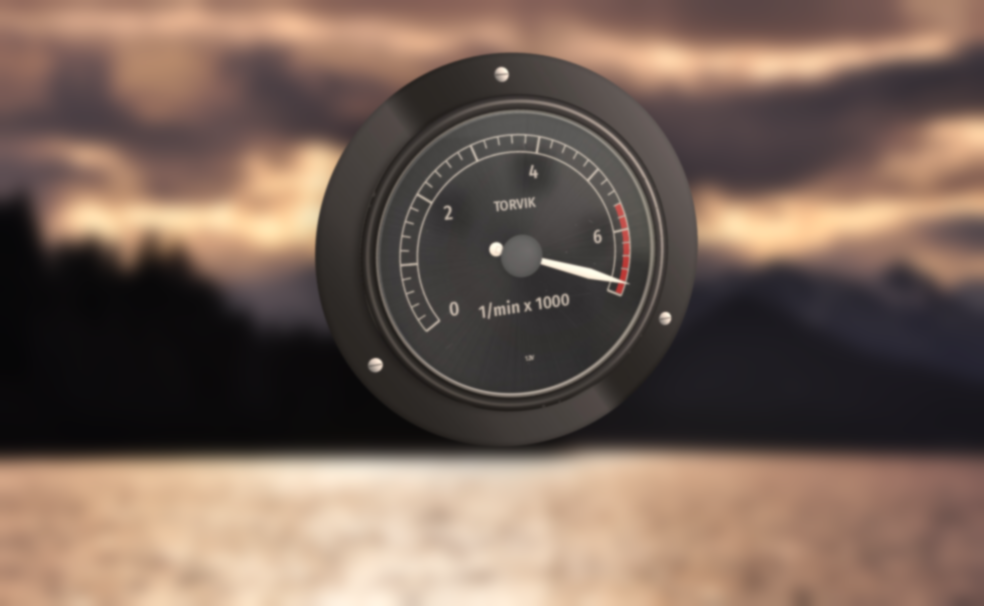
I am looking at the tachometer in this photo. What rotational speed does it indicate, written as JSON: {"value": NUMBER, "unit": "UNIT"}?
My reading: {"value": 6800, "unit": "rpm"}
